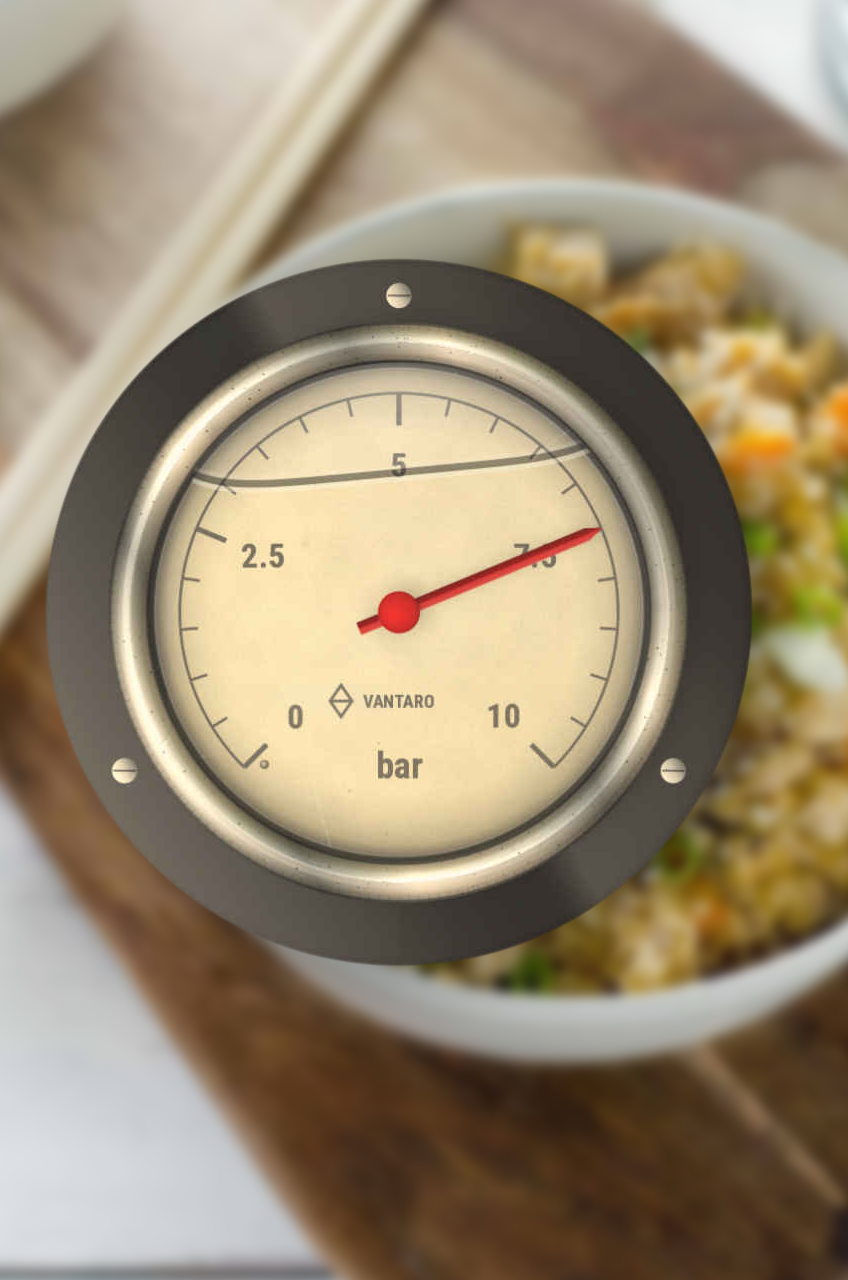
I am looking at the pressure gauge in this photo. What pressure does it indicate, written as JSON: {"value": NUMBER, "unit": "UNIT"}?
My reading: {"value": 7.5, "unit": "bar"}
